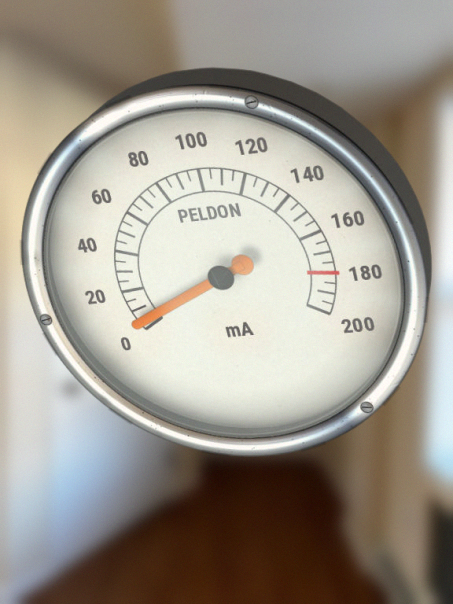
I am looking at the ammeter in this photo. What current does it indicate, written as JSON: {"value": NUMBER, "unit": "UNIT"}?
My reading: {"value": 5, "unit": "mA"}
